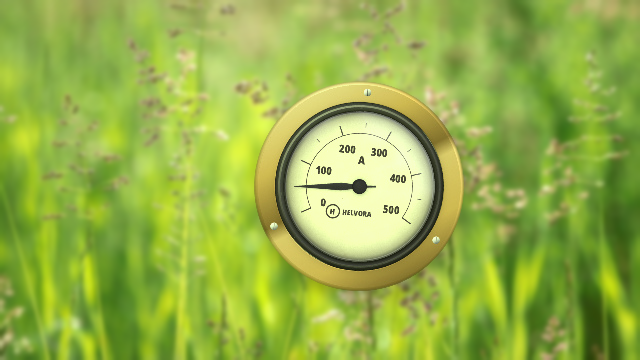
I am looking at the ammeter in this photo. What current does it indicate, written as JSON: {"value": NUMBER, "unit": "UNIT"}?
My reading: {"value": 50, "unit": "A"}
